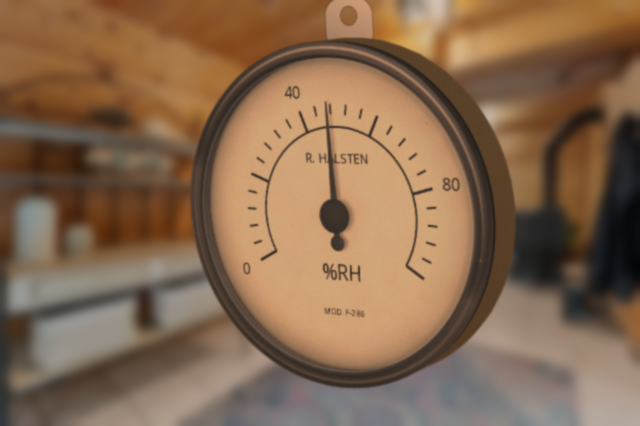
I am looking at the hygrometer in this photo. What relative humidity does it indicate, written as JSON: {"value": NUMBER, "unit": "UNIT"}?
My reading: {"value": 48, "unit": "%"}
